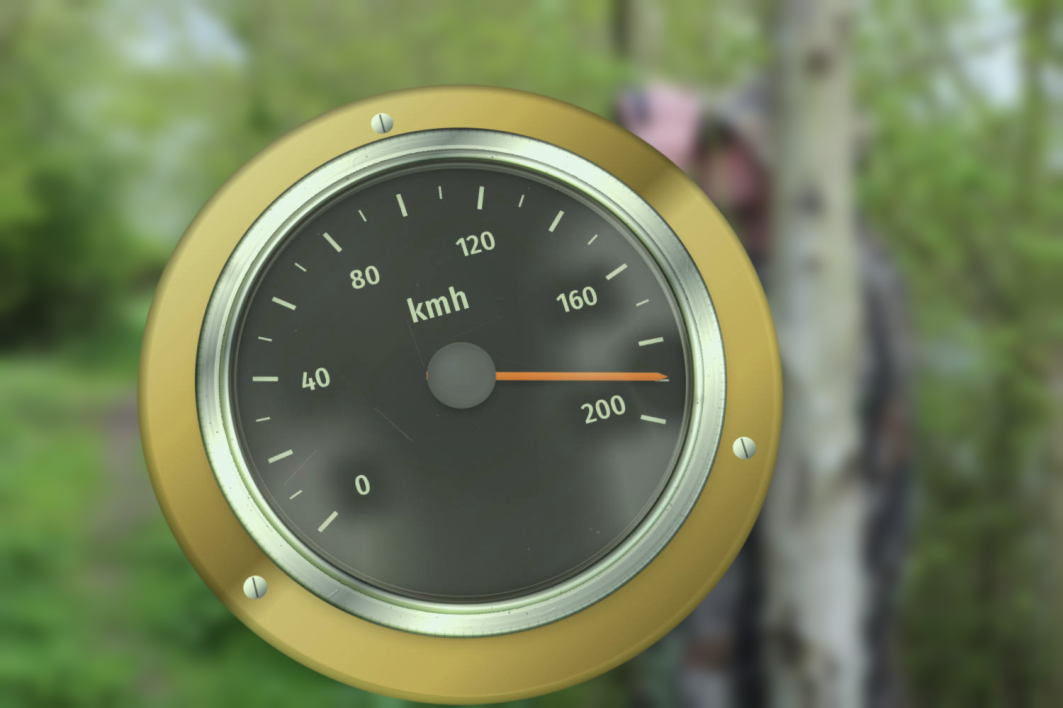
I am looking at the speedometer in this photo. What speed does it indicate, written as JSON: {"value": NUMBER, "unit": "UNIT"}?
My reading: {"value": 190, "unit": "km/h"}
